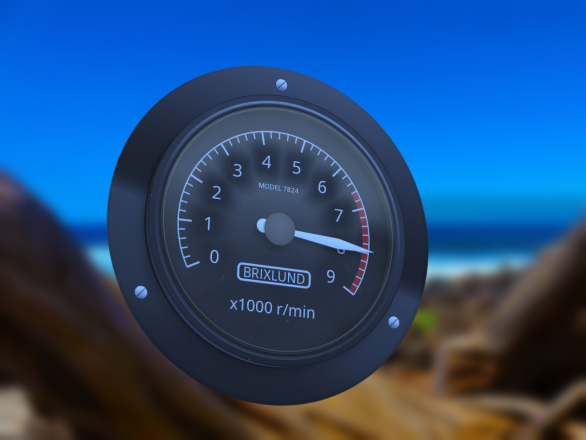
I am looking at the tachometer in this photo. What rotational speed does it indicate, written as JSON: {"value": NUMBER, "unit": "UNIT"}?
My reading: {"value": 8000, "unit": "rpm"}
